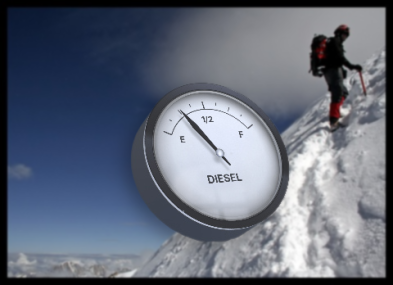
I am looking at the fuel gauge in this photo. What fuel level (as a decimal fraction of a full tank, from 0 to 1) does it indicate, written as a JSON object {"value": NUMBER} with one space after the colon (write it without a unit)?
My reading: {"value": 0.25}
